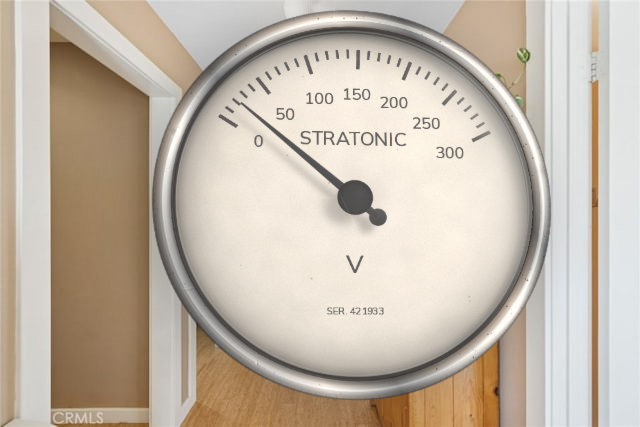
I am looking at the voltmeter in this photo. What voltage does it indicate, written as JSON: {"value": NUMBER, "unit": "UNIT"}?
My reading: {"value": 20, "unit": "V"}
